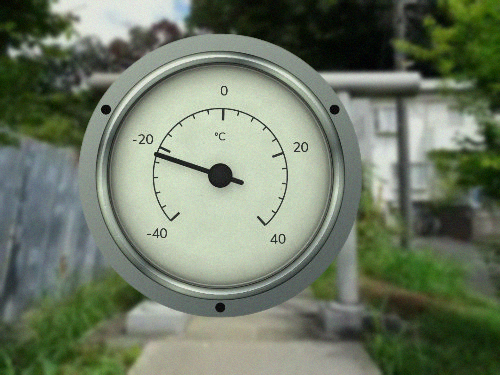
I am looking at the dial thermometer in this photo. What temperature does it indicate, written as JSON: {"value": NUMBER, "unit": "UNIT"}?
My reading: {"value": -22, "unit": "°C"}
